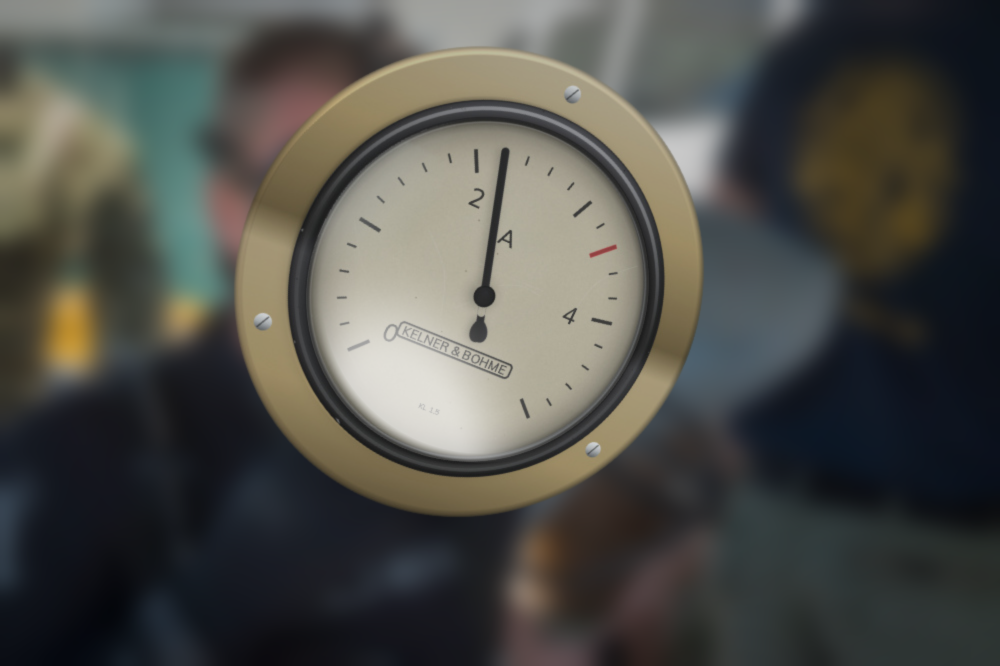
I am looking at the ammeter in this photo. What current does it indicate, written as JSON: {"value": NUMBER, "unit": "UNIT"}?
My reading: {"value": 2.2, "unit": "A"}
